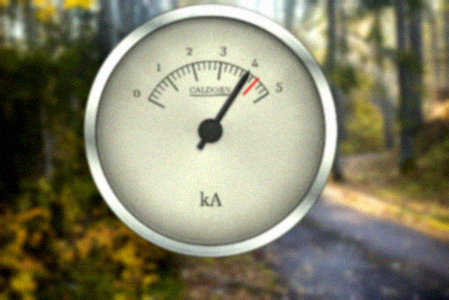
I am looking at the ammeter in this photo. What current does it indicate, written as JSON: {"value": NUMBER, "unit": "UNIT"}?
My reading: {"value": 4, "unit": "kA"}
